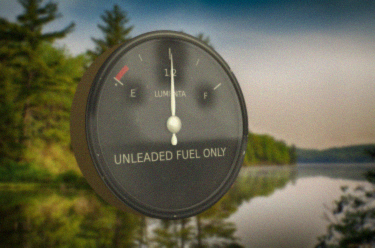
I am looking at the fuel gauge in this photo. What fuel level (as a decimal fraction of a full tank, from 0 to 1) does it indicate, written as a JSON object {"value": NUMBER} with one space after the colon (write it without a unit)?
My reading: {"value": 0.5}
